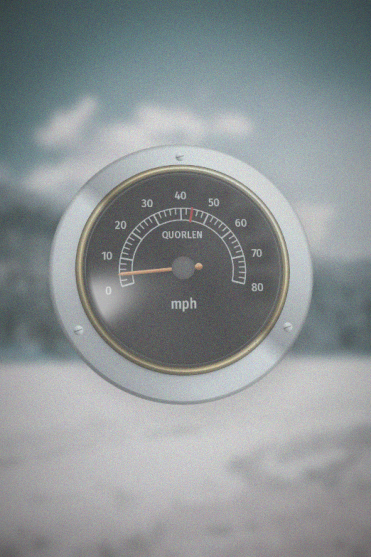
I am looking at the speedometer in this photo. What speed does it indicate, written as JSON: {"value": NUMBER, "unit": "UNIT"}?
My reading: {"value": 4, "unit": "mph"}
